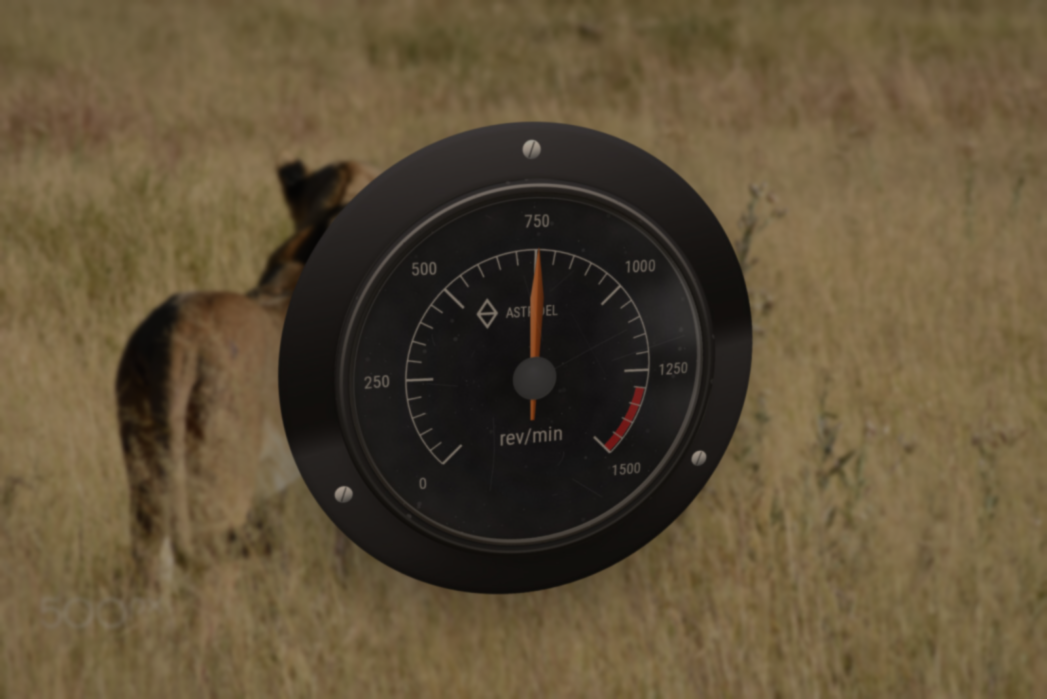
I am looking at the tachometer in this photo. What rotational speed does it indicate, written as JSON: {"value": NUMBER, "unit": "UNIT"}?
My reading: {"value": 750, "unit": "rpm"}
